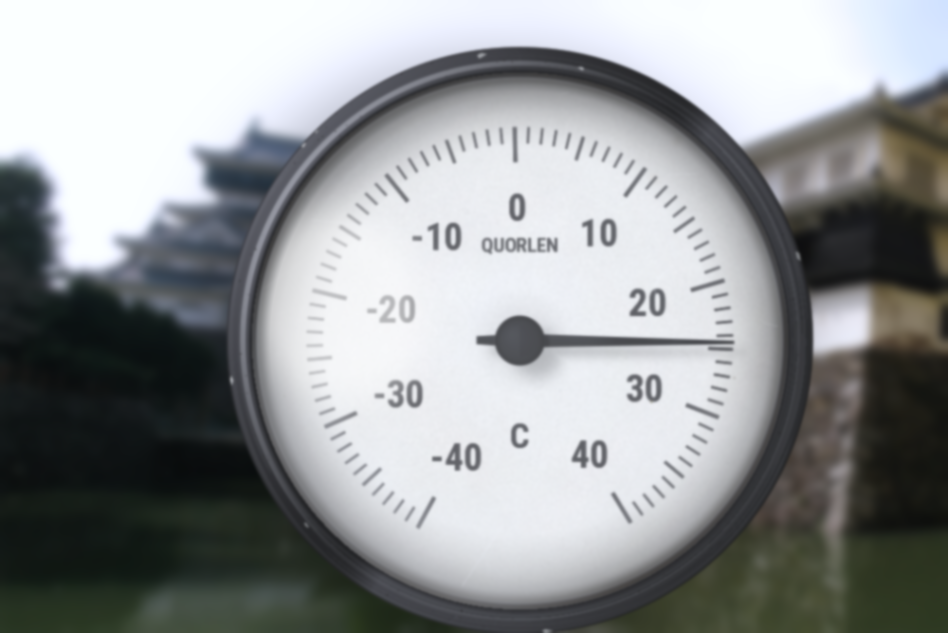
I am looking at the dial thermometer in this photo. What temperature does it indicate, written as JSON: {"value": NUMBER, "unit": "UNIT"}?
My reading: {"value": 24.5, "unit": "°C"}
